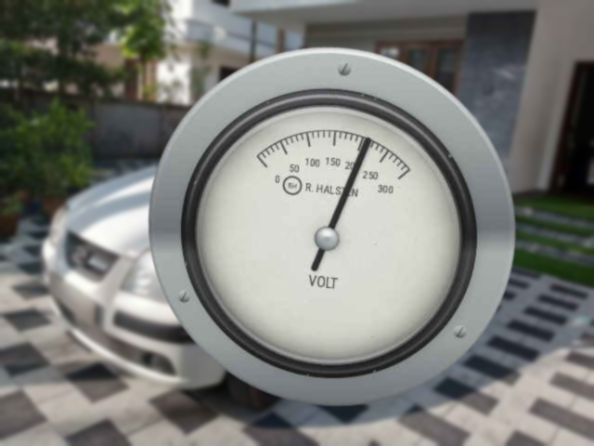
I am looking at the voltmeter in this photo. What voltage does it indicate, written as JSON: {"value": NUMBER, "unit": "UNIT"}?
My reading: {"value": 210, "unit": "V"}
